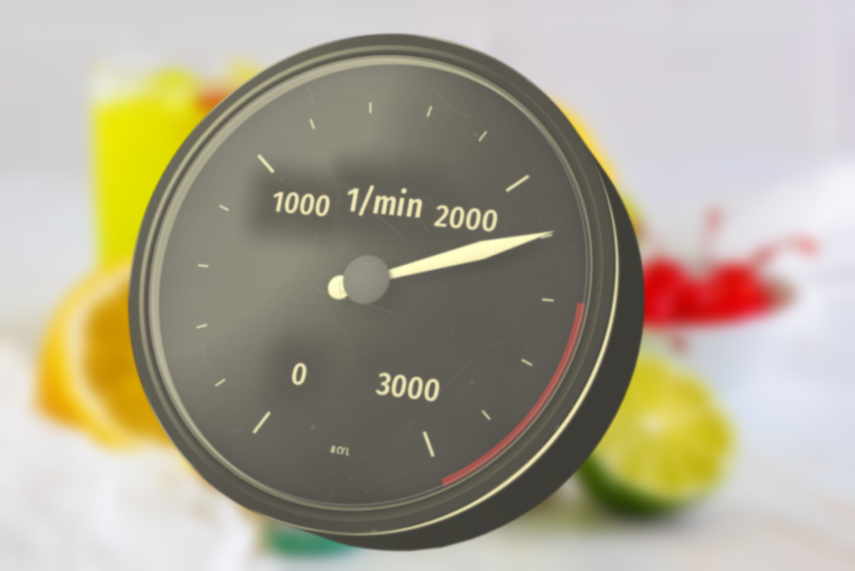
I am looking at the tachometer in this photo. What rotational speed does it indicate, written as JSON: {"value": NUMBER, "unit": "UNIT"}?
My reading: {"value": 2200, "unit": "rpm"}
